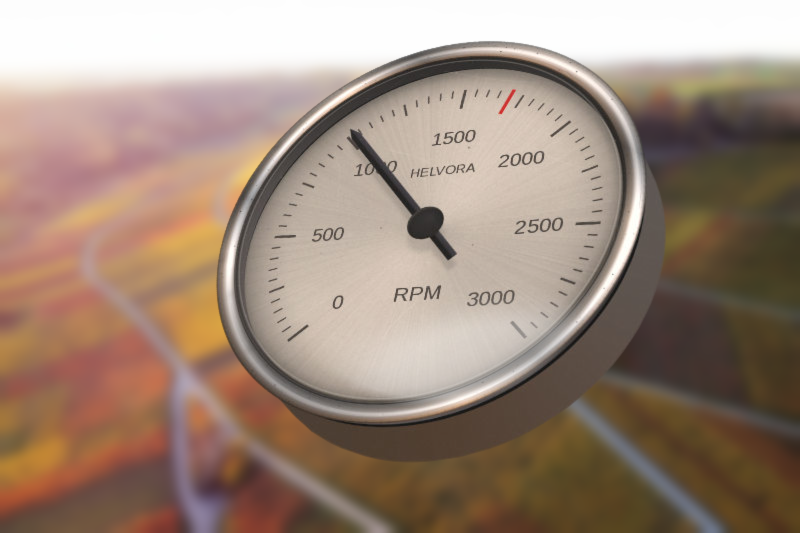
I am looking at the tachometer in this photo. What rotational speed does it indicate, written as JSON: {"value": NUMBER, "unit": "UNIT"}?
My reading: {"value": 1025, "unit": "rpm"}
